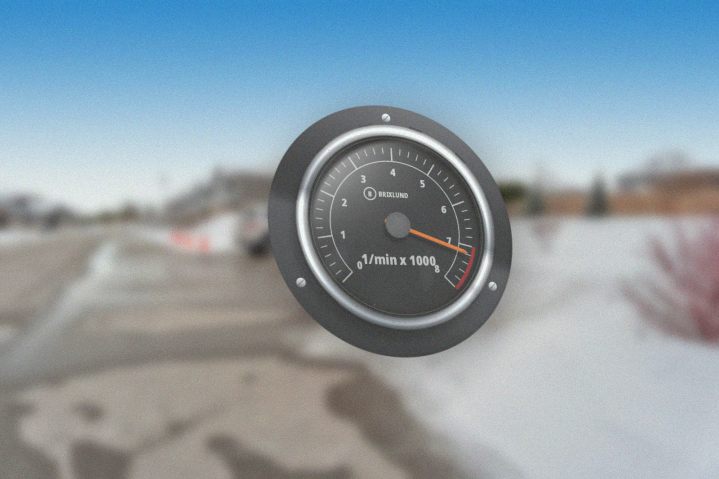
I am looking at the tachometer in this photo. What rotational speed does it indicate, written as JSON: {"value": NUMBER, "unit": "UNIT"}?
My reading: {"value": 7200, "unit": "rpm"}
